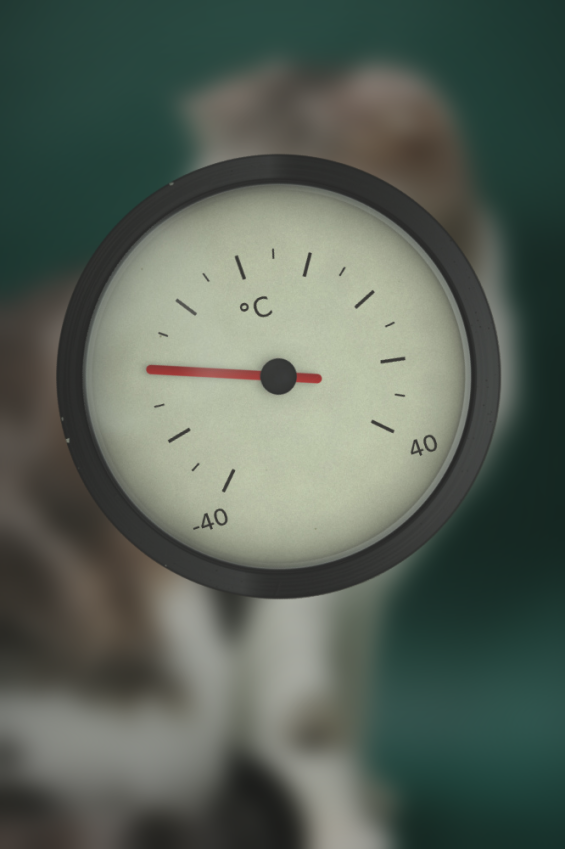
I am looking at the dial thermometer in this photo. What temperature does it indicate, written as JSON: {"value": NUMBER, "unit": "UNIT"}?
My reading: {"value": -20, "unit": "°C"}
